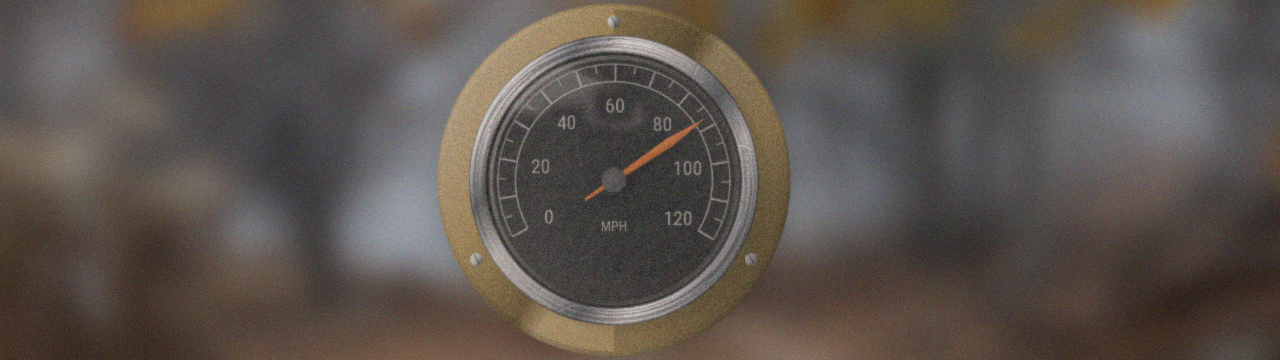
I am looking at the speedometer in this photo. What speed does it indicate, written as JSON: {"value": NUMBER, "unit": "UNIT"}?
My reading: {"value": 87.5, "unit": "mph"}
